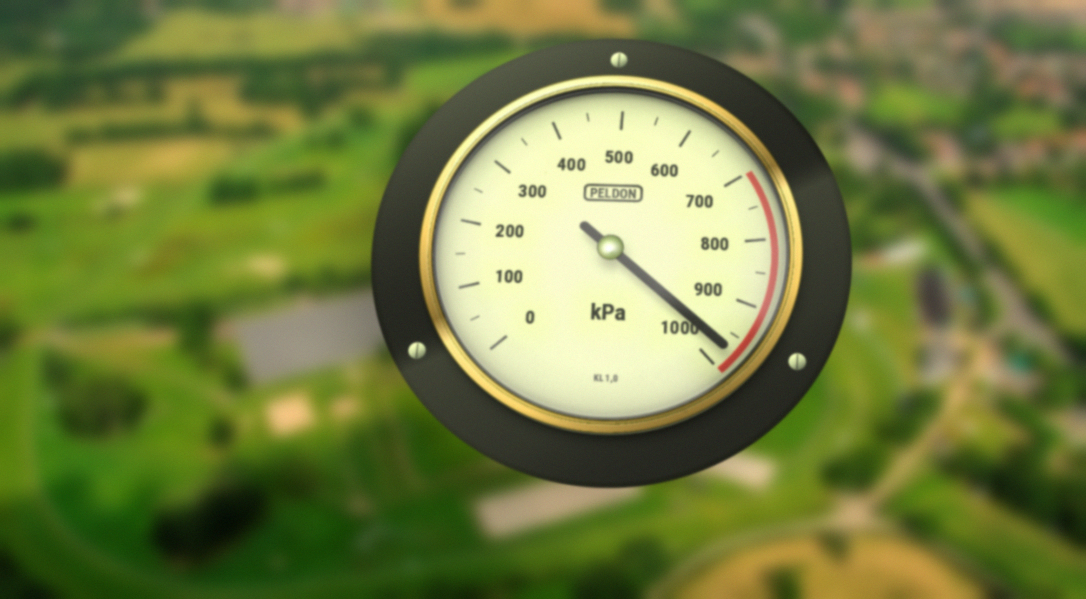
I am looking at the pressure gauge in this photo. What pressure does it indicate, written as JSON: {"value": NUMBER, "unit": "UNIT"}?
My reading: {"value": 975, "unit": "kPa"}
